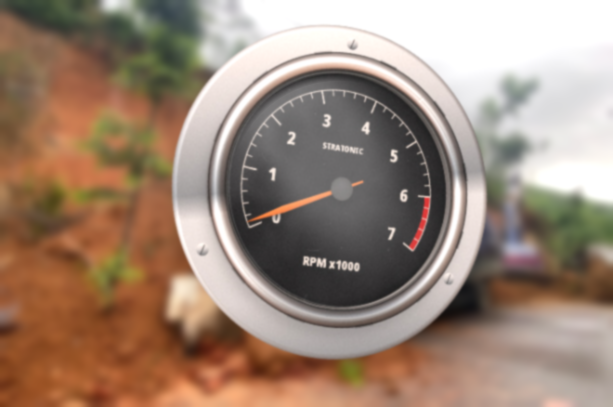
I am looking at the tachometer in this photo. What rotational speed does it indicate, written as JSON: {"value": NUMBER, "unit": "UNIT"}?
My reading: {"value": 100, "unit": "rpm"}
